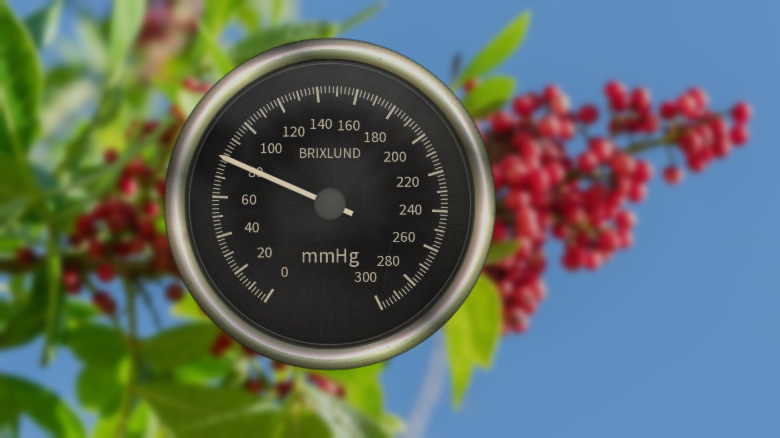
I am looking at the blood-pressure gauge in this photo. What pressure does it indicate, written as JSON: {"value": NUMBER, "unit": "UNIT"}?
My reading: {"value": 80, "unit": "mmHg"}
